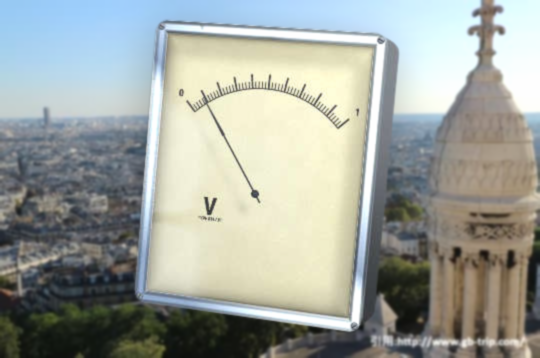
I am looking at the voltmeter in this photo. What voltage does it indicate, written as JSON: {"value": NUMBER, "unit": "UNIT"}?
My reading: {"value": 0.1, "unit": "V"}
